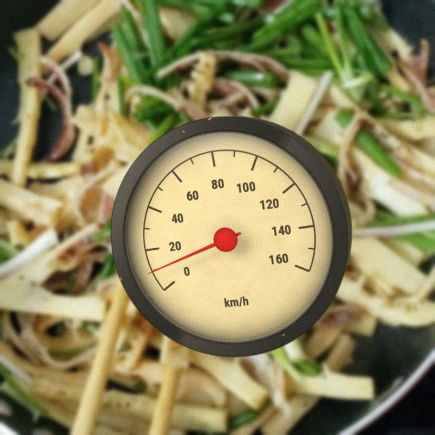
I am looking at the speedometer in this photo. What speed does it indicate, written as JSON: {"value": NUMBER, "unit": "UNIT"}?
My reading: {"value": 10, "unit": "km/h"}
